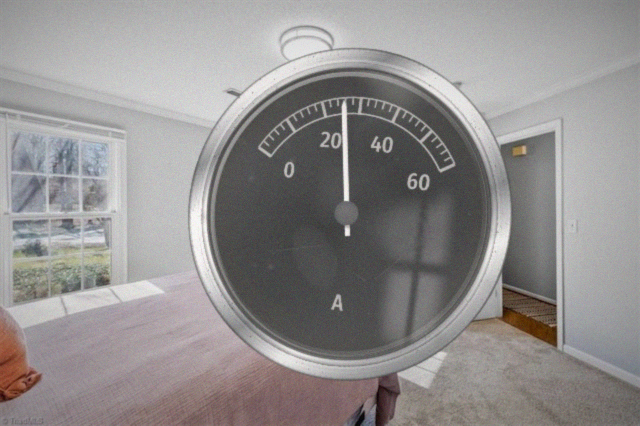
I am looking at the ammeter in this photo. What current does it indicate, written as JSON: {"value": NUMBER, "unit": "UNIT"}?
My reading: {"value": 26, "unit": "A"}
